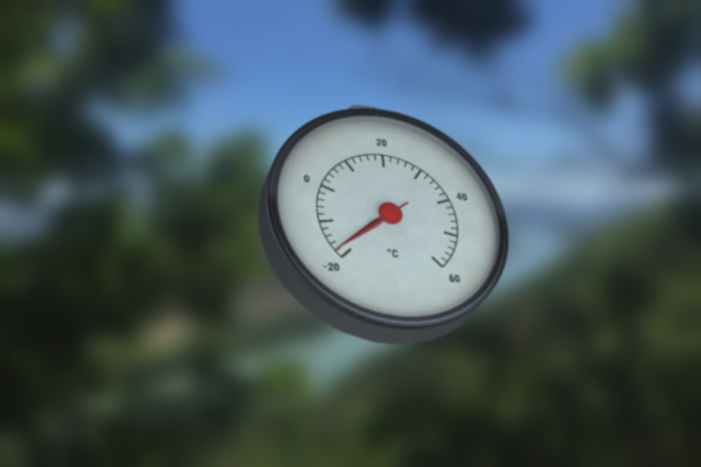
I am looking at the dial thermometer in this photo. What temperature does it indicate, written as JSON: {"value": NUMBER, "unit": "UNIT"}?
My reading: {"value": -18, "unit": "°C"}
